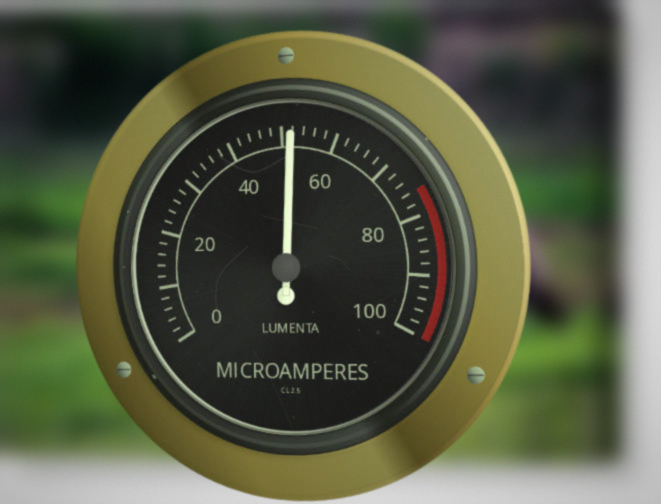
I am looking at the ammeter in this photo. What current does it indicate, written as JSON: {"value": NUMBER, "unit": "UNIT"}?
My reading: {"value": 52, "unit": "µA"}
